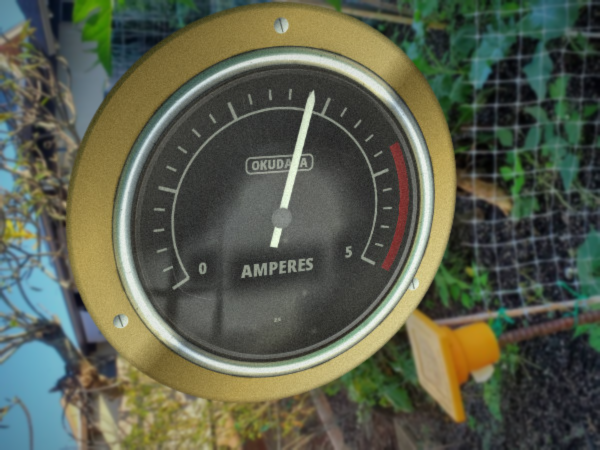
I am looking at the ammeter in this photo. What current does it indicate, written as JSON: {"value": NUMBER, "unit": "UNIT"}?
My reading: {"value": 2.8, "unit": "A"}
